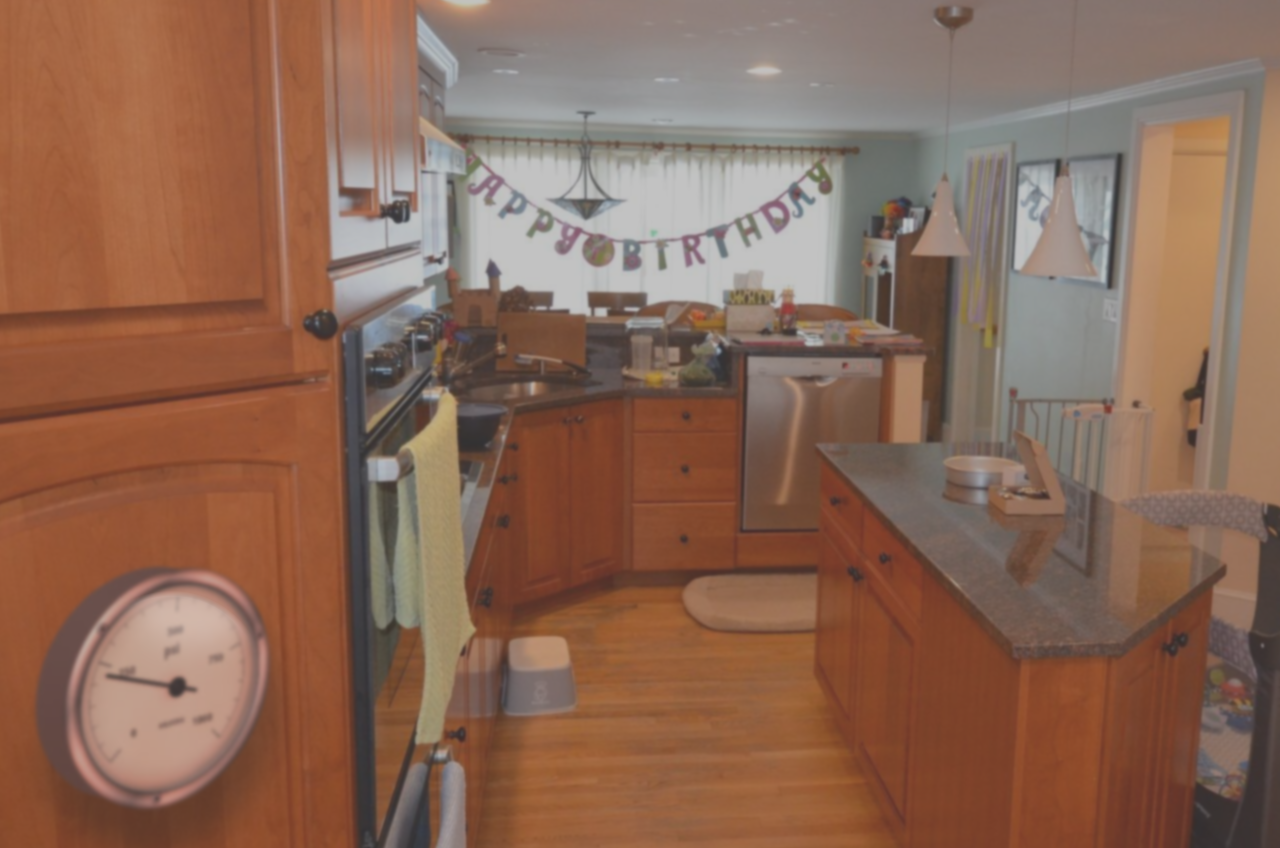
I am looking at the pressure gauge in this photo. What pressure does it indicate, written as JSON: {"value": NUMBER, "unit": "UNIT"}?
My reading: {"value": 225, "unit": "psi"}
